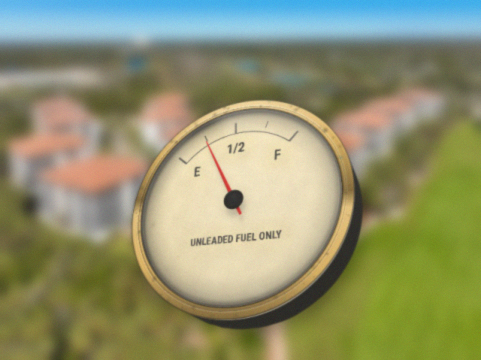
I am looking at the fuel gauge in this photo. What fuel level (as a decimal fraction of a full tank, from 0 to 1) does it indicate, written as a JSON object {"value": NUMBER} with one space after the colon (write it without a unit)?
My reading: {"value": 0.25}
